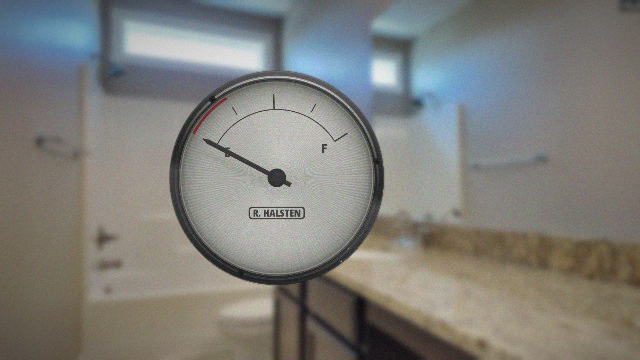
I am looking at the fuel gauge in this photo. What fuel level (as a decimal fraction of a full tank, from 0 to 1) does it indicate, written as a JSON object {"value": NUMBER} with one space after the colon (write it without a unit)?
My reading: {"value": 0}
